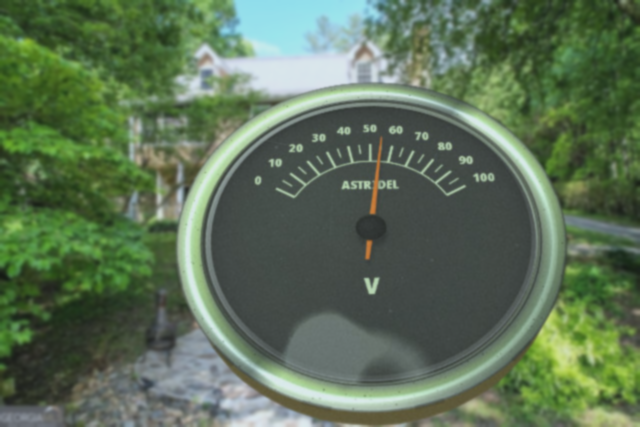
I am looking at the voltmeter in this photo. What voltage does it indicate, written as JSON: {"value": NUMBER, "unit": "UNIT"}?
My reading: {"value": 55, "unit": "V"}
